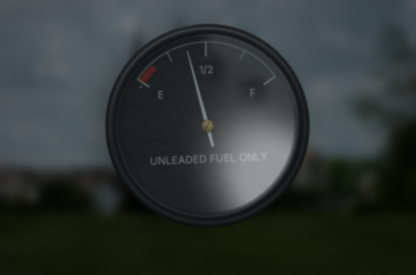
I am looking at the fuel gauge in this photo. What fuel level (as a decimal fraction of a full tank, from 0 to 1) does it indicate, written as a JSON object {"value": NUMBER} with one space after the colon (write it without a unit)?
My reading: {"value": 0.375}
